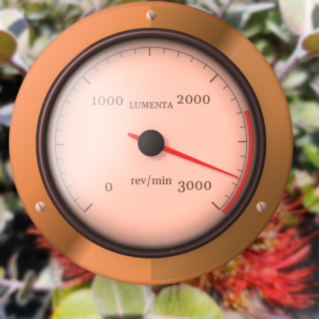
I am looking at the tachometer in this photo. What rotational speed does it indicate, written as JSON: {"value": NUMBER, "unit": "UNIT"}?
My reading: {"value": 2750, "unit": "rpm"}
